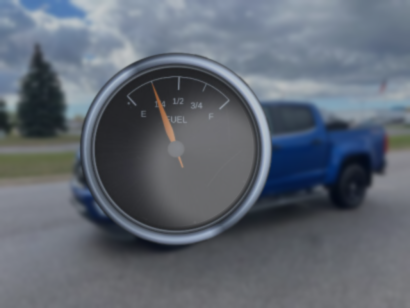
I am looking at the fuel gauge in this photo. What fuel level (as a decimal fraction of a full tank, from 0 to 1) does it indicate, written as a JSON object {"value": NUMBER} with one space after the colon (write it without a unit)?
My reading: {"value": 0.25}
